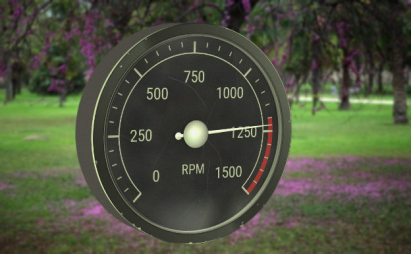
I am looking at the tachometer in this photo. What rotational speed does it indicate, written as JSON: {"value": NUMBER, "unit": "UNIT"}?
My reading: {"value": 1225, "unit": "rpm"}
